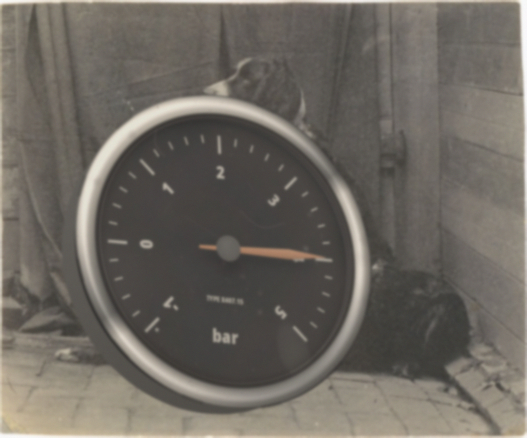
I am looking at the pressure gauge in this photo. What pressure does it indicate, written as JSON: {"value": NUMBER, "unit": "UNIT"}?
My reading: {"value": 4, "unit": "bar"}
